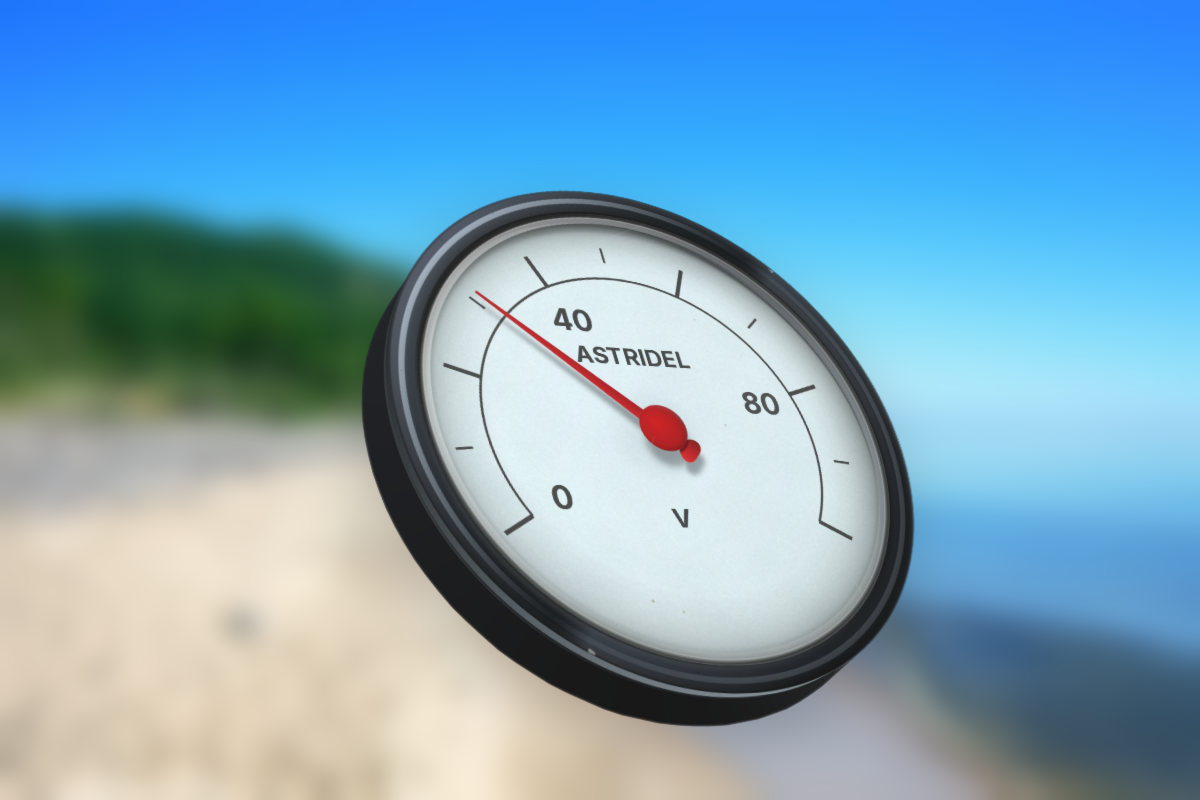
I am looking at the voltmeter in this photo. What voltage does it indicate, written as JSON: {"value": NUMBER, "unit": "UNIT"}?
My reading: {"value": 30, "unit": "V"}
